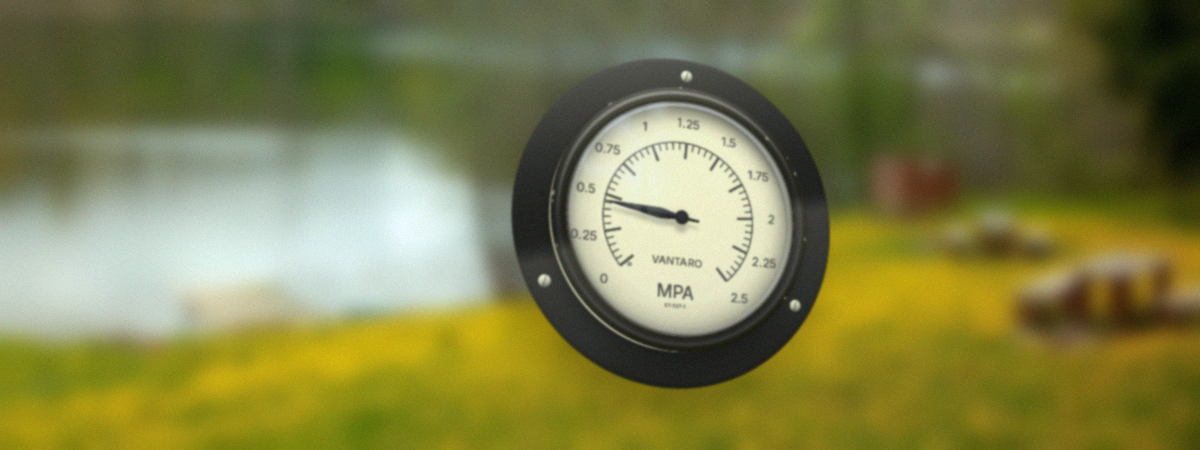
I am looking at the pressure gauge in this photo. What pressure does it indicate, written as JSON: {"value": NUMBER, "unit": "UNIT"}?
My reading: {"value": 0.45, "unit": "MPa"}
